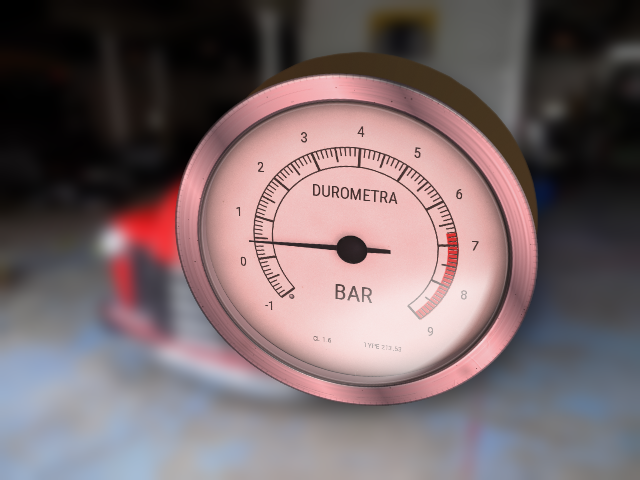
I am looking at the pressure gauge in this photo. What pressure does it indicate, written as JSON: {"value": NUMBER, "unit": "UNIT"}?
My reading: {"value": 0.5, "unit": "bar"}
